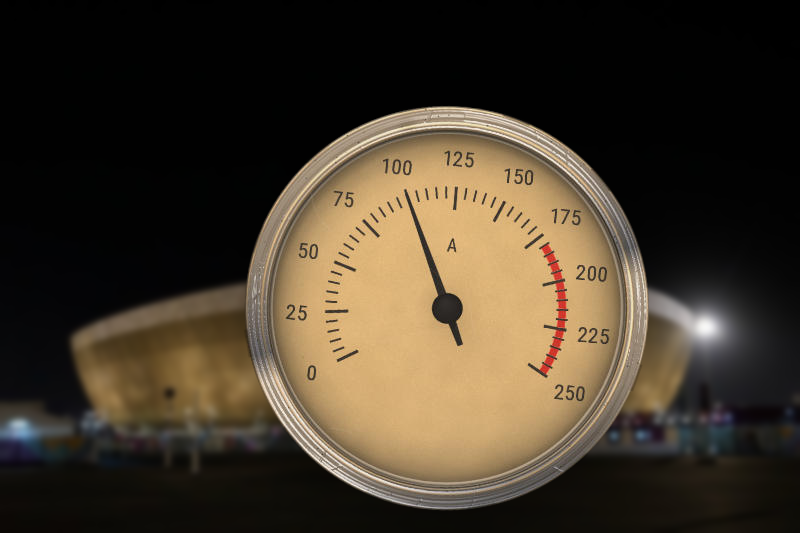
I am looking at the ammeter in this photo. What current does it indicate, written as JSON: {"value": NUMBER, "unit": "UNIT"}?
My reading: {"value": 100, "unit": "A"}
